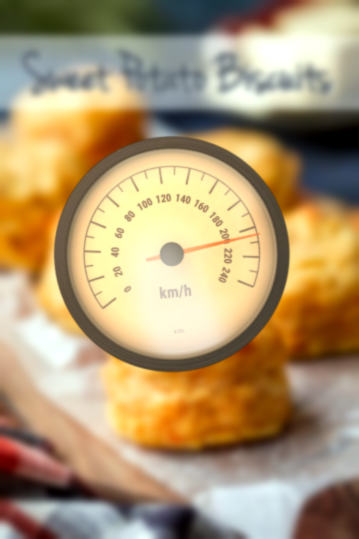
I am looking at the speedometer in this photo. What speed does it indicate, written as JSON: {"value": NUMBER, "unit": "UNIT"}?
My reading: {"value": 205, "unit": "km/h"}
